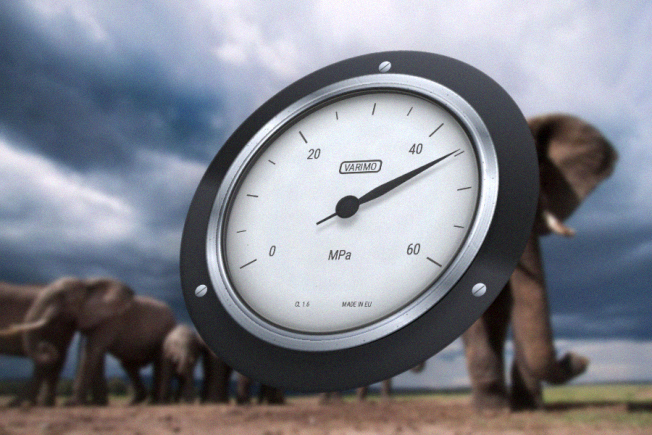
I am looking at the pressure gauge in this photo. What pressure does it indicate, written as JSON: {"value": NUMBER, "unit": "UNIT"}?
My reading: {"value": 45, "unit": "MPa"}
